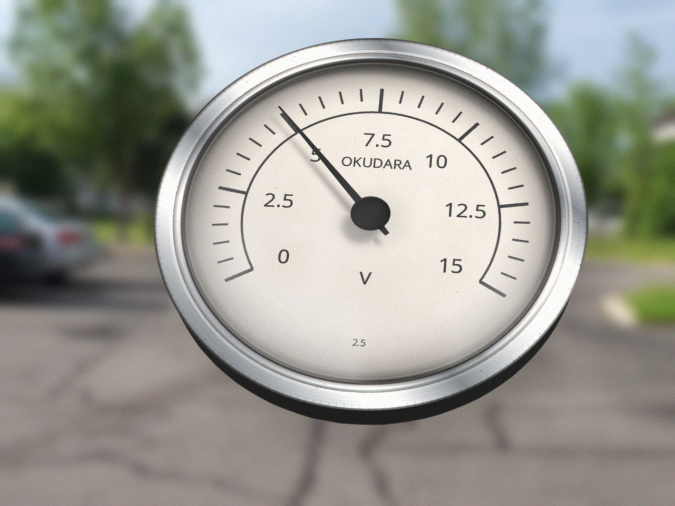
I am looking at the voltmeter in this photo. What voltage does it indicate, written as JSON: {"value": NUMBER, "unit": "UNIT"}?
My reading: {"value": 5, "unit": "V"}
